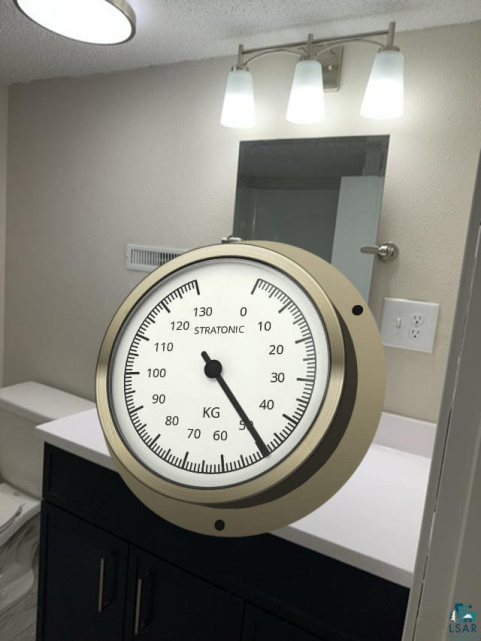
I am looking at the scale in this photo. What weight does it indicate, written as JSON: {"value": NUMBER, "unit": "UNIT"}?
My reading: {"value": 49, "unit": "kg"}
